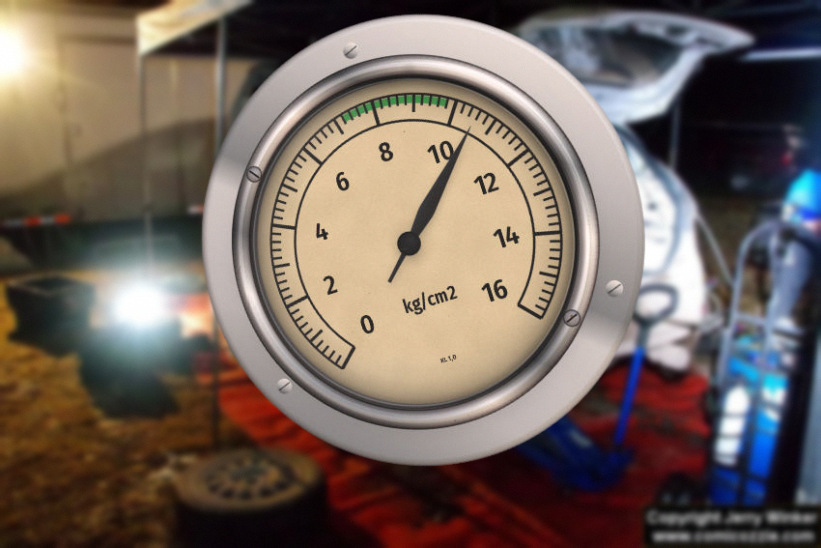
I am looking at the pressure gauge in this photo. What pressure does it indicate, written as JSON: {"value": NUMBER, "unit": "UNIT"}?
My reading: {"value": 10.6, "unit": "kg/cm²"}
